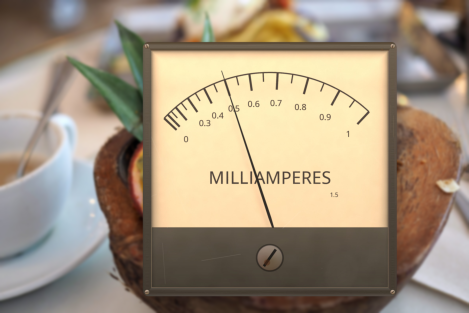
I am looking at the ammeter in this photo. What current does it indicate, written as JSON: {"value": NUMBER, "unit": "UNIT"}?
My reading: {"value": 0.5, "unit": "mA"}
